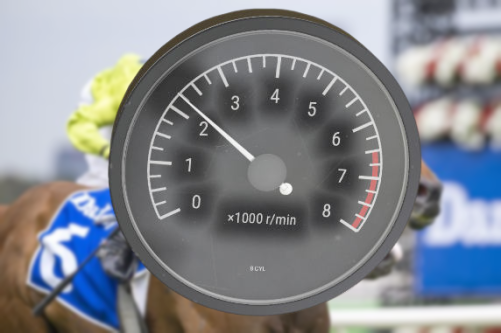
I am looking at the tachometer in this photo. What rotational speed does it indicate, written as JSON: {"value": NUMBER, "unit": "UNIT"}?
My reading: {"value": 2250, "unit": "rpm"}
